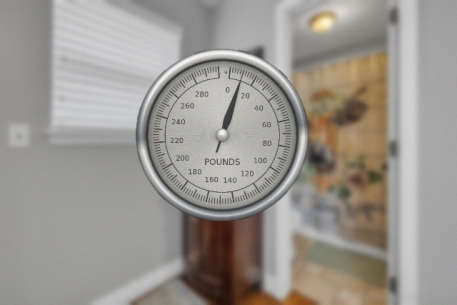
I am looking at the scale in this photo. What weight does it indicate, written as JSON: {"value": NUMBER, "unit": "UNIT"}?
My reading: {"value": 10, "unit": "lb"}
